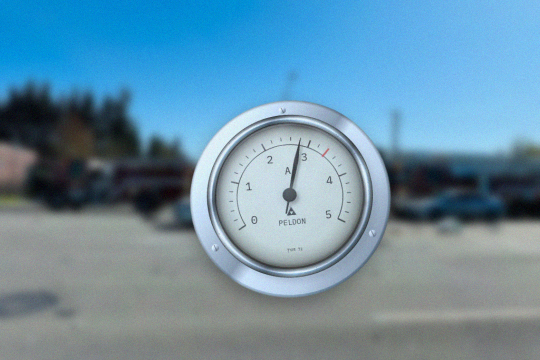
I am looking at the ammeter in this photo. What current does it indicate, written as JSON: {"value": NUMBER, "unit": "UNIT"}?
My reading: {"value": 2.8, "unit": "A"}
